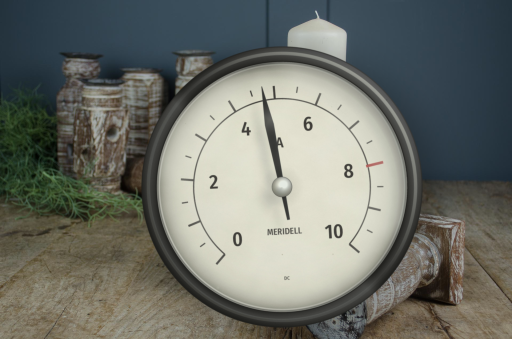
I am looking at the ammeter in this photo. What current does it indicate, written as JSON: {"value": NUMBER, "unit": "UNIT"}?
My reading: {"value": 4.75, "unit": "A"}
